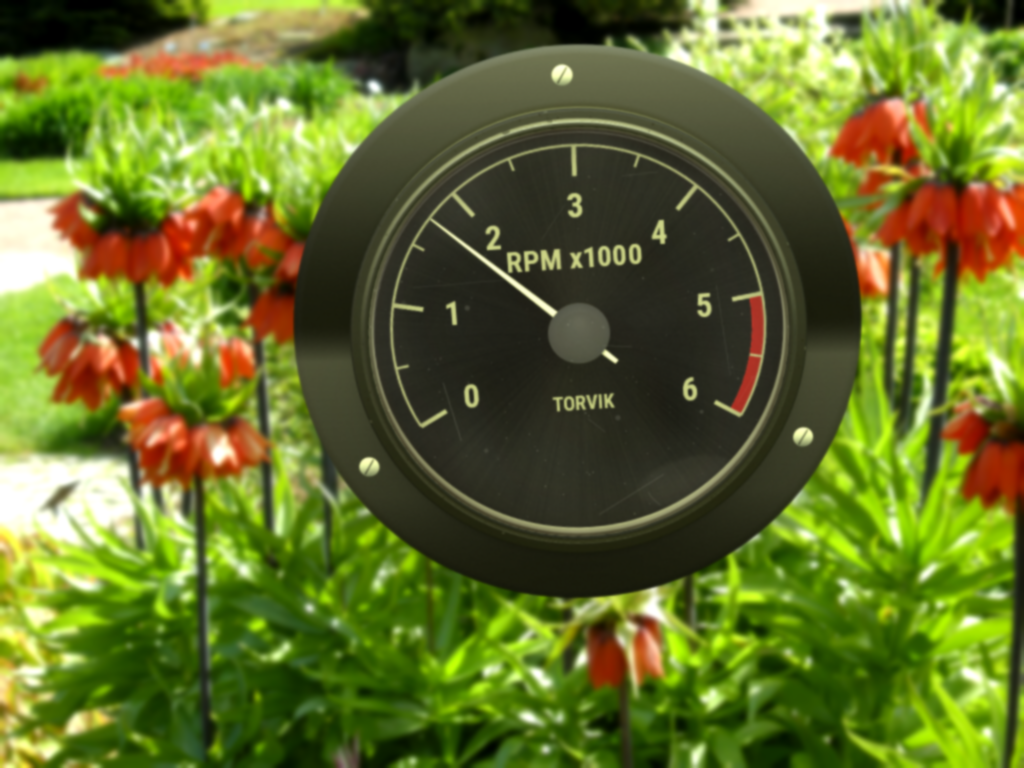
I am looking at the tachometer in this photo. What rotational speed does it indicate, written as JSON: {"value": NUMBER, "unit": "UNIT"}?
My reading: {"value": 1750, "unit": "rpm"}
